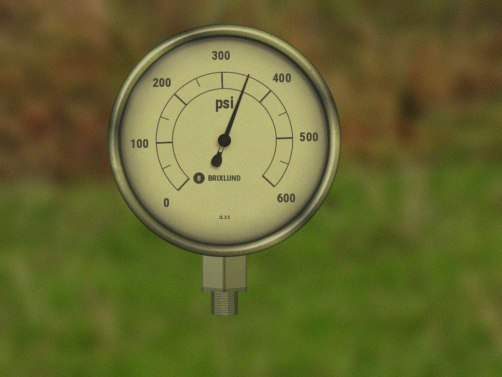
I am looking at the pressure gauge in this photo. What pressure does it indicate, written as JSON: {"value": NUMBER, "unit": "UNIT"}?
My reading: {"value": 350, "unit": "psi"}
